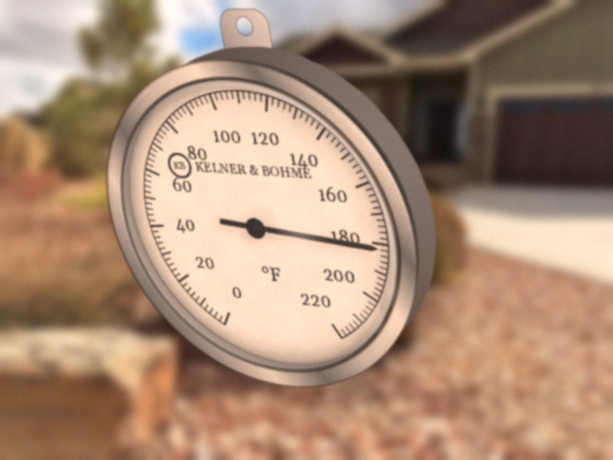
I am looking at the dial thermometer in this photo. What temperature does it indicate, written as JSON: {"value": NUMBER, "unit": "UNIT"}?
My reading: {"value": 180, "unit": "°F"}
